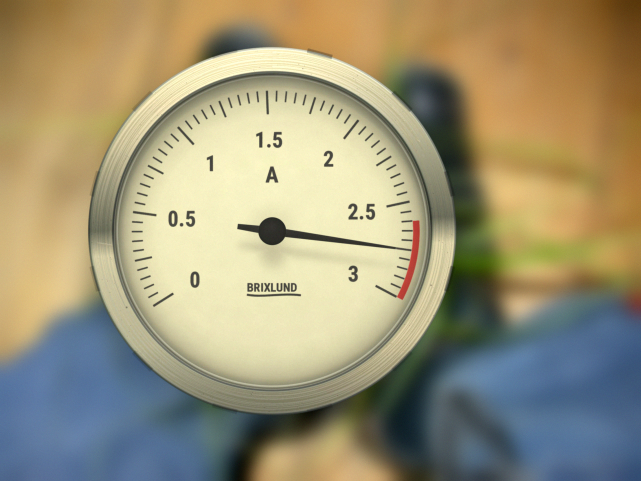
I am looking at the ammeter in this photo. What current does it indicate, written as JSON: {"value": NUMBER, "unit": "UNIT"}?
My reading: {"value": 2.75, "unit": "A"}
